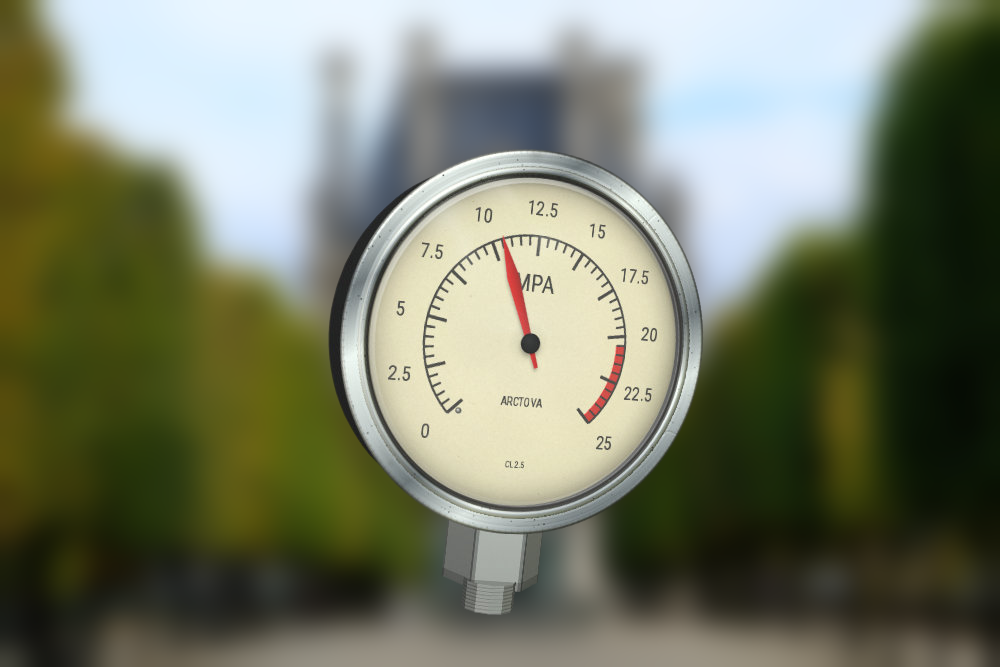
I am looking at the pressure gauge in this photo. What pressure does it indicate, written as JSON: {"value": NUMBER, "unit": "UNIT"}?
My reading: {"value": 10.5, "unit": "MPa"}
